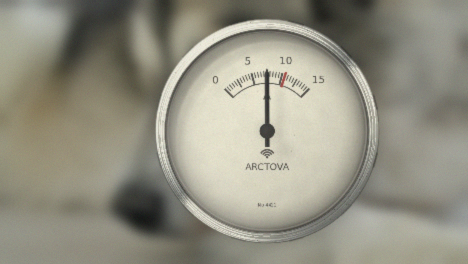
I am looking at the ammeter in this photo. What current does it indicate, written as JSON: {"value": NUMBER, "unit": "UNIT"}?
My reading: {"value": 7.5, "unit": "A"}
